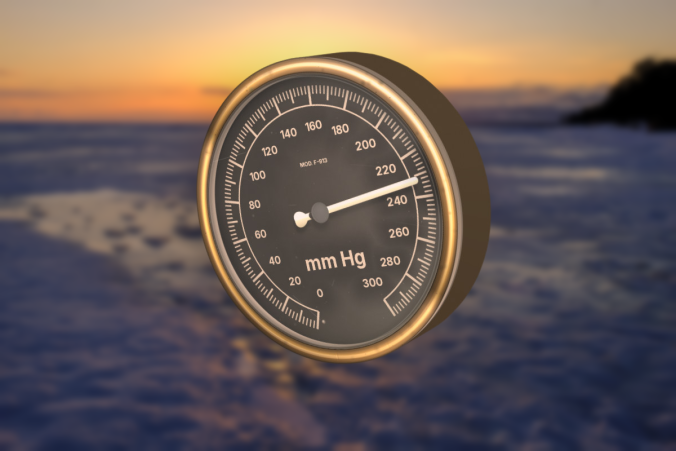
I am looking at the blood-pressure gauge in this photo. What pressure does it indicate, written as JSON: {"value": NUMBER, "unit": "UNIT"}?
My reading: {"value": 232, "unit": "mmHg"}
